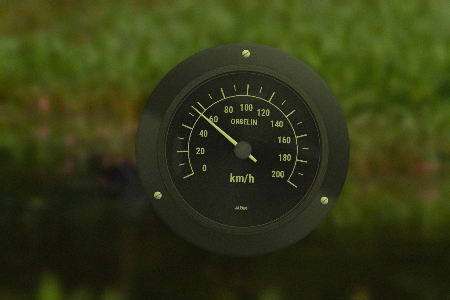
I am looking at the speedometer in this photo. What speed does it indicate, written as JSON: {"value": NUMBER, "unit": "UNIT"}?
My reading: {"value": 55, "unit": "km/h"}
